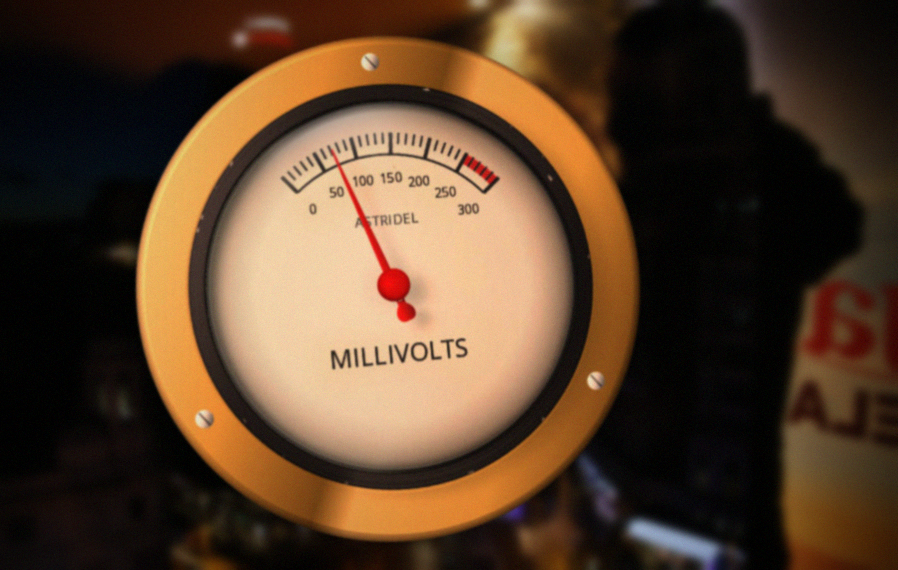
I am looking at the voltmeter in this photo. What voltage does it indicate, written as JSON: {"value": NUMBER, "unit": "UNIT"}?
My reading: {"value": 70, "unit": "mV"}
